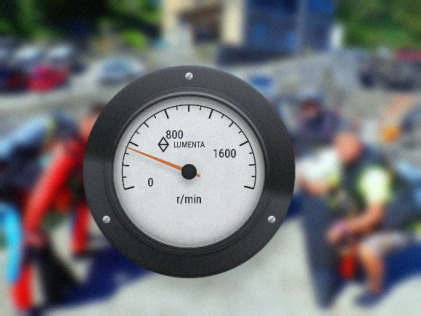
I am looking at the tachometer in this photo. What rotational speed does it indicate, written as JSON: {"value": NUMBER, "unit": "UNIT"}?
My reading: {"value": 350, "unit": "rpm"}
